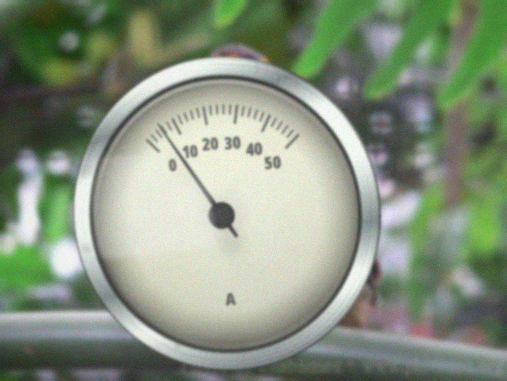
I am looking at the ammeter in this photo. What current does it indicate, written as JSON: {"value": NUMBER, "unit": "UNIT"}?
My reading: {"value": 6, "unit": "A"}
